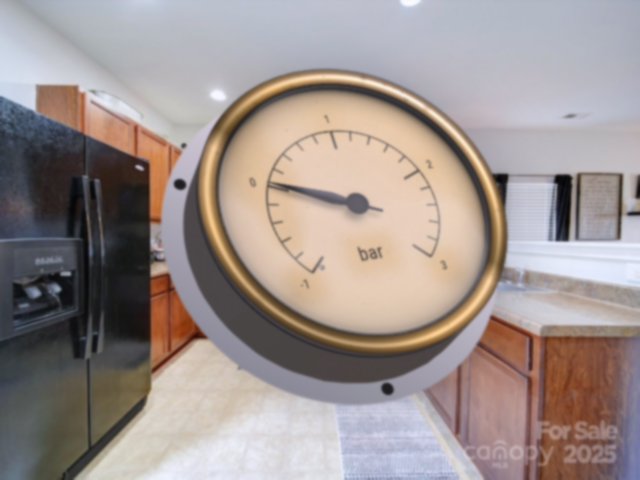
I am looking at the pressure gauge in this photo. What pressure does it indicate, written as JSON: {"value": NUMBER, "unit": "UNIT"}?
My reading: {"value": 0, "unit": "bar"}
